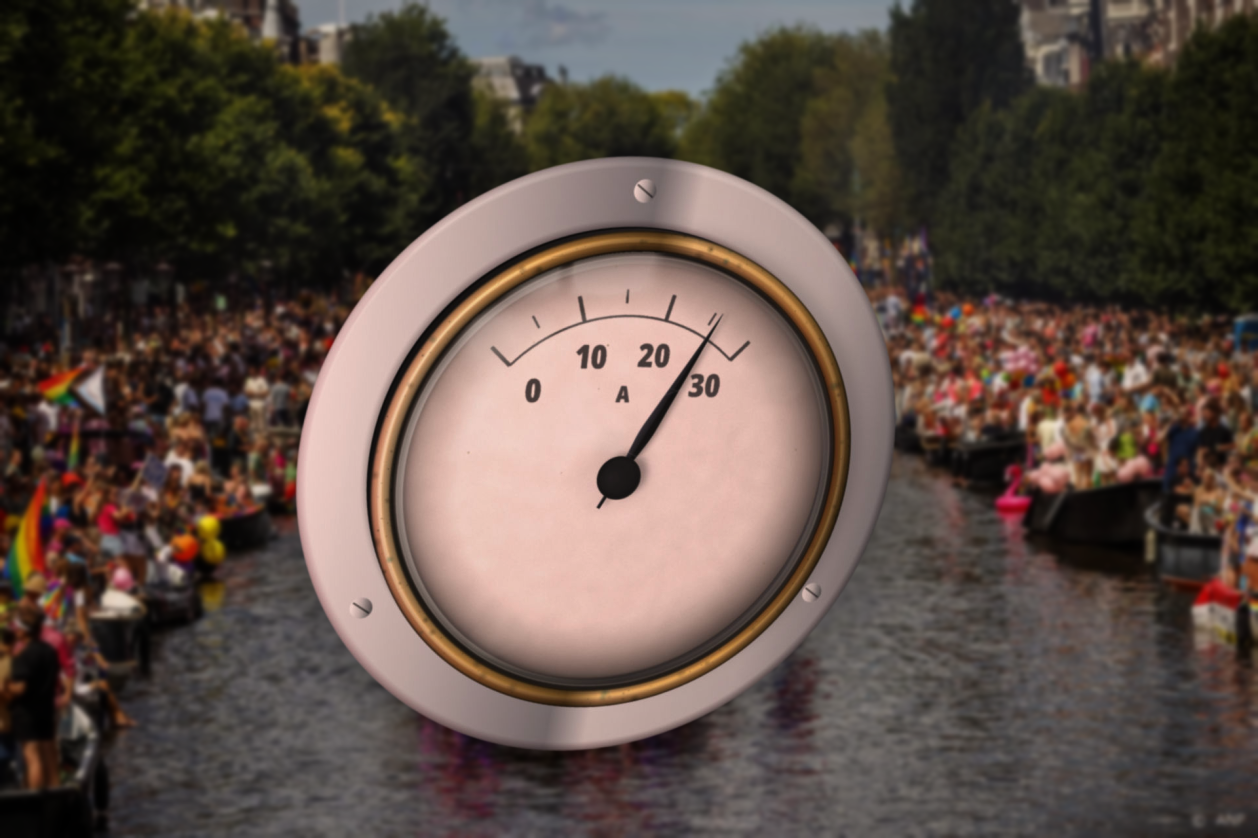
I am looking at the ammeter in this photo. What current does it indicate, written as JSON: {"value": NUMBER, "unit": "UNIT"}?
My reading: {"value": 25, "unit": "A"}
